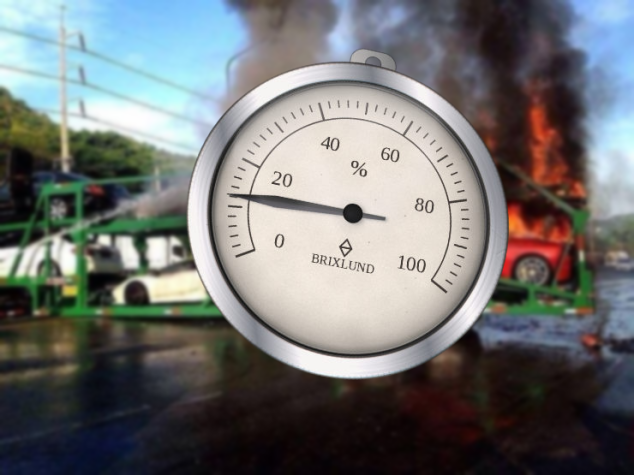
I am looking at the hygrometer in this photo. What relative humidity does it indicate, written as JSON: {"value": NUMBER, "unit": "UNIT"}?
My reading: {"value": 12, "unit": "%"}
